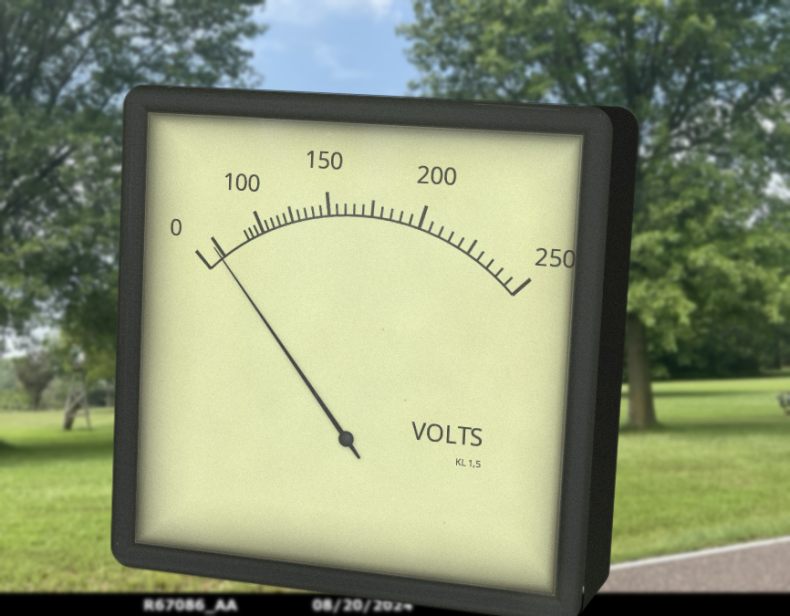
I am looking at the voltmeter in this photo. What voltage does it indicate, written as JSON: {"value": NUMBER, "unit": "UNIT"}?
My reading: {"value": 50, "unit": "V"}
